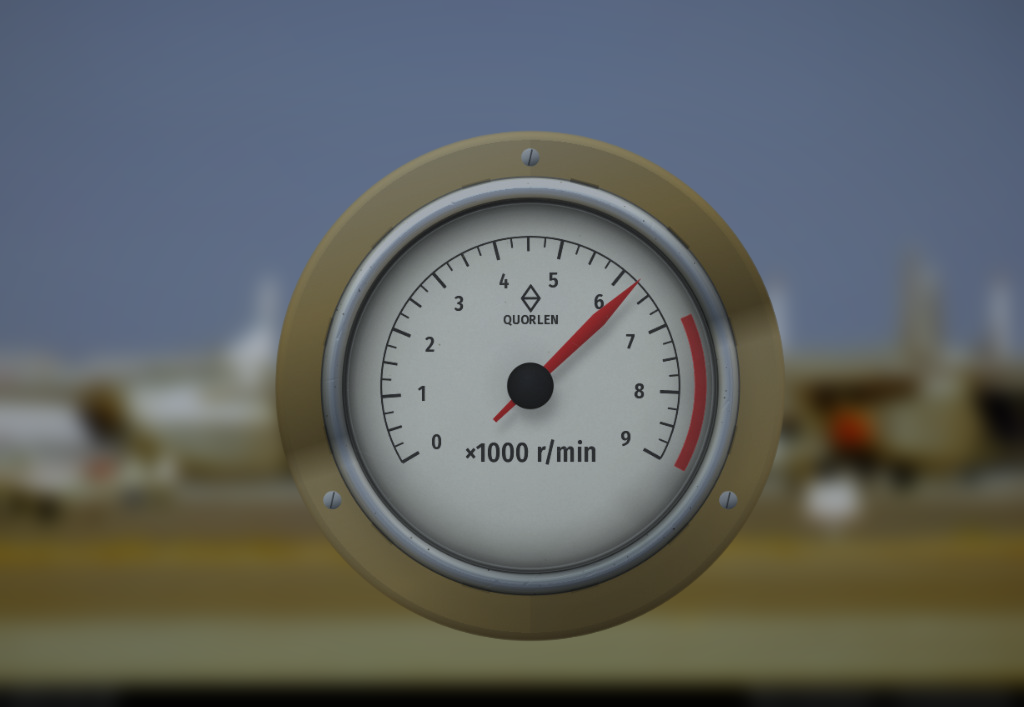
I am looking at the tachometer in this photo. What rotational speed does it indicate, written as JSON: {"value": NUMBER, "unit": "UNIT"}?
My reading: {"value": 6250, "unit": "rpm"}
